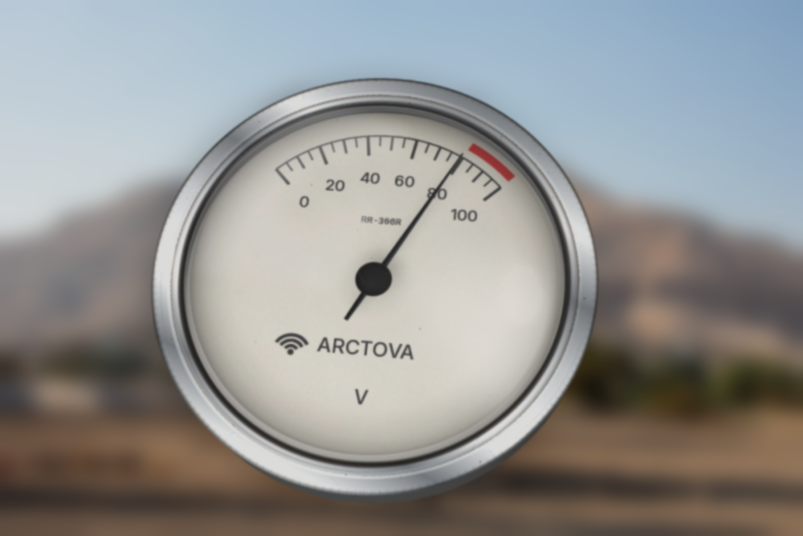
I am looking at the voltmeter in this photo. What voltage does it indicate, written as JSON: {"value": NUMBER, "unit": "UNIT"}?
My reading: {"value": 80, "unit": "V"}
